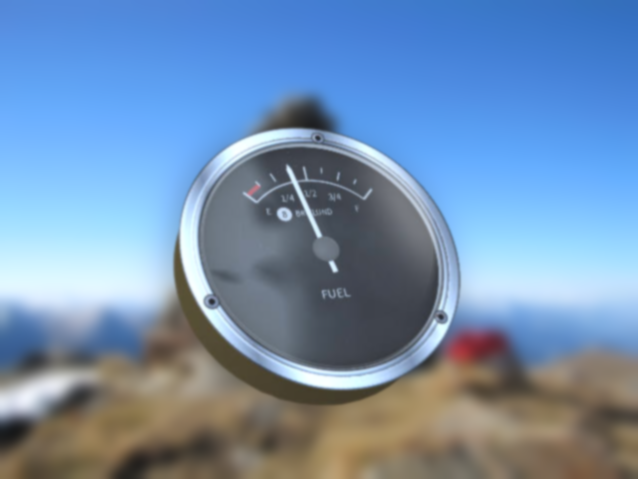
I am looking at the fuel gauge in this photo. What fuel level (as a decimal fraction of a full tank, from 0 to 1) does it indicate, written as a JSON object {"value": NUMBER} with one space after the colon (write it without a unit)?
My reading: {"value": 0.375}
